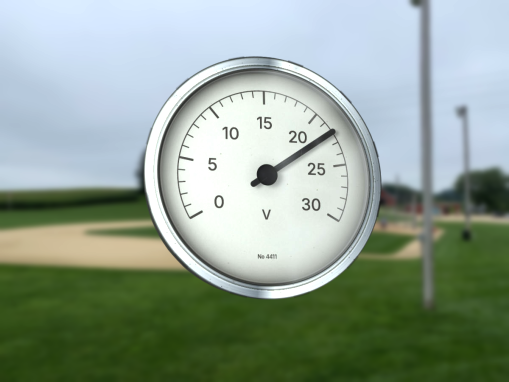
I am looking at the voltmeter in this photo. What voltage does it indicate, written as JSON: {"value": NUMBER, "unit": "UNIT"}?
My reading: {"value": 22, "unit": "V"}
